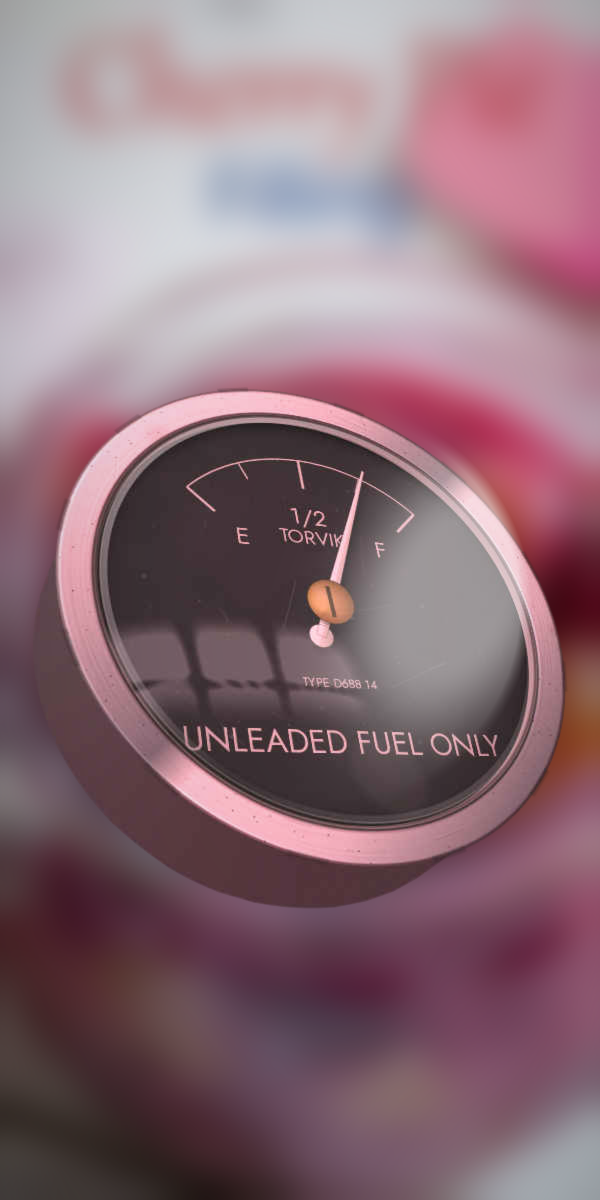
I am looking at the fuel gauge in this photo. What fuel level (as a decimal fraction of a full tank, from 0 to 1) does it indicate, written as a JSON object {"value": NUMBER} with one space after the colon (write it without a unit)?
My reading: {"value": 0.75}
